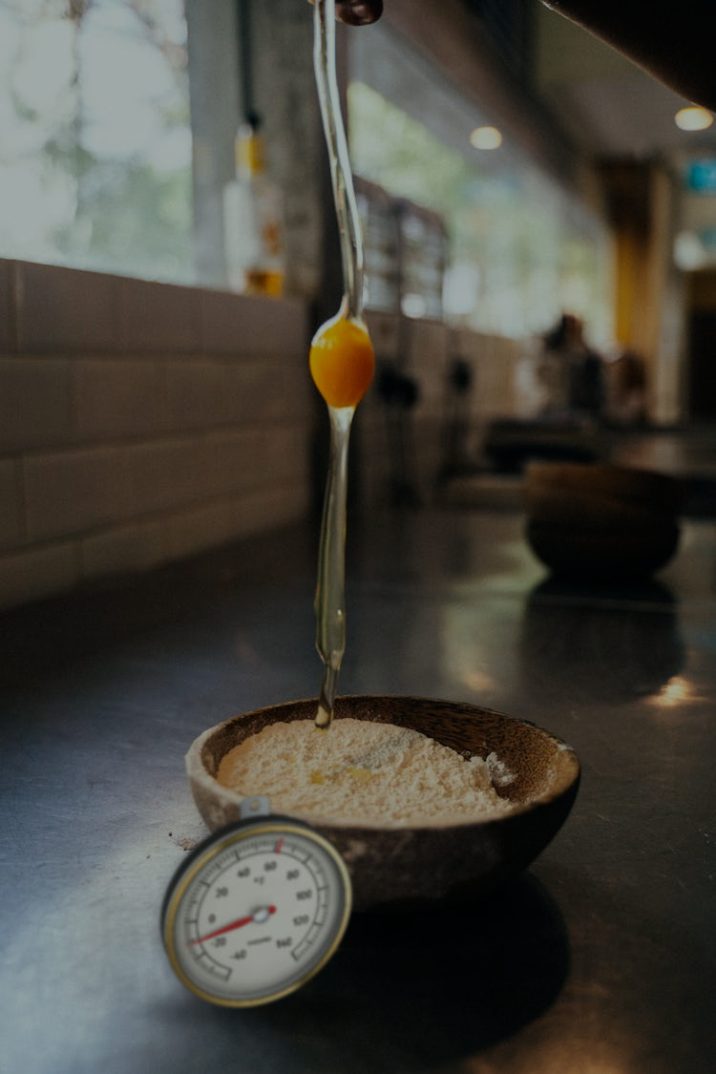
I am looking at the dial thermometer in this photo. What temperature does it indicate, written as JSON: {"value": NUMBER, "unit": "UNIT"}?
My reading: {"value": -10, "unit": "°F"}
